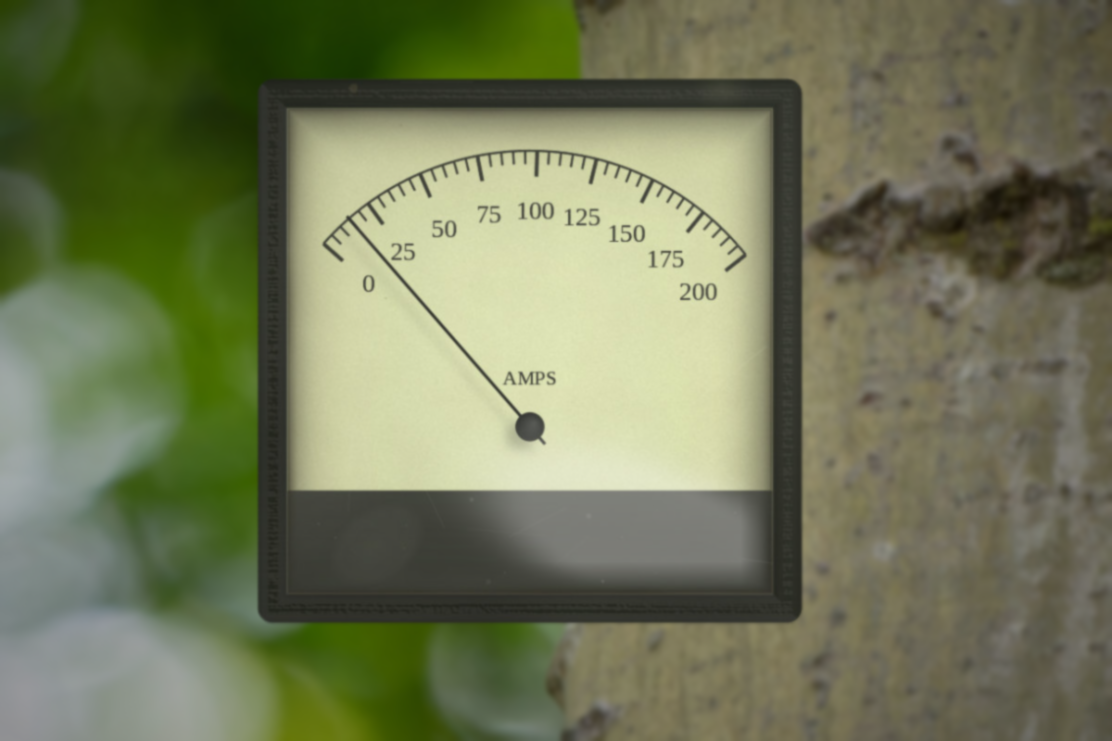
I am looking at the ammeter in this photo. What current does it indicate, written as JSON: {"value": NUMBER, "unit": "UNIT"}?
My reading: {"value": 15, "unit": "A"}
